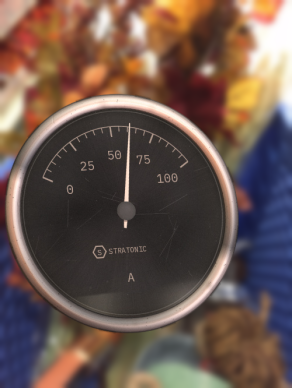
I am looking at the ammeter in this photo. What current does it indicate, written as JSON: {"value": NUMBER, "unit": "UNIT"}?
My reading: {"value": 60, "unit": "A"}
